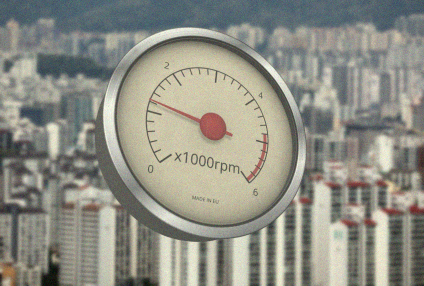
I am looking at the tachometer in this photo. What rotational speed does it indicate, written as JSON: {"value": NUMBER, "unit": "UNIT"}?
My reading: {"value": 1200, "unit": "rpm"}
